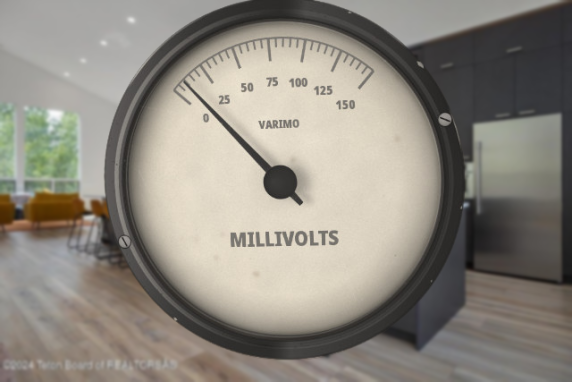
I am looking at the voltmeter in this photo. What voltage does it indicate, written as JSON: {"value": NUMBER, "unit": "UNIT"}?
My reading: {"value": 10, "unit": "mV"}
